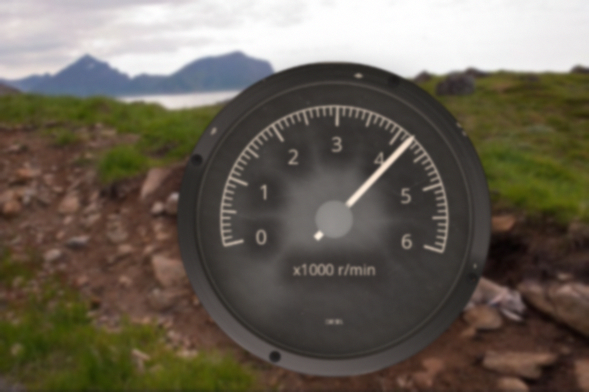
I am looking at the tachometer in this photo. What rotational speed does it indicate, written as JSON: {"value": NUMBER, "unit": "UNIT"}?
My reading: {"value": 4200, "unit": "rpm"}
